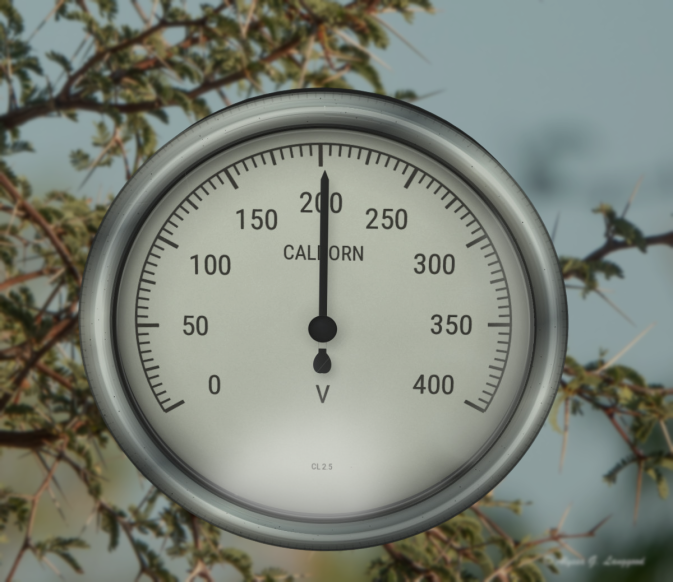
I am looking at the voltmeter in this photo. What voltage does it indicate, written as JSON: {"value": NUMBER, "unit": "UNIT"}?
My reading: {"value": 202.5, "unit": "V"}
